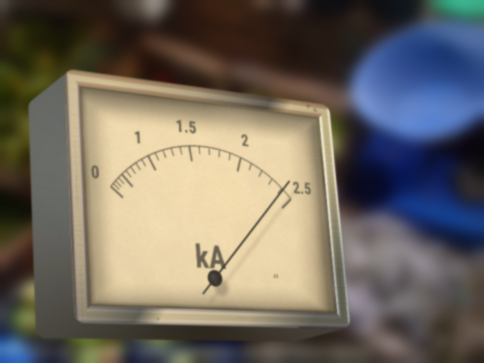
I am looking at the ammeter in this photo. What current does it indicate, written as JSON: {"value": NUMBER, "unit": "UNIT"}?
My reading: {"value": 2.4, "unit": "kA"}
